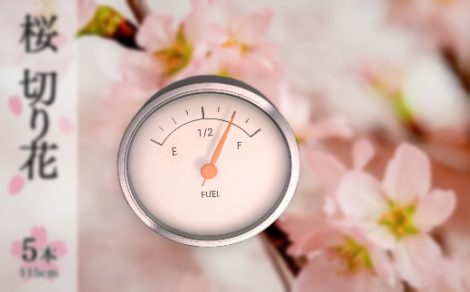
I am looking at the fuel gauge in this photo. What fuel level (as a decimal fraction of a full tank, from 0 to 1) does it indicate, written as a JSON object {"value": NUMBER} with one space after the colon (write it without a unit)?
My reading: {"value": 0.75}
